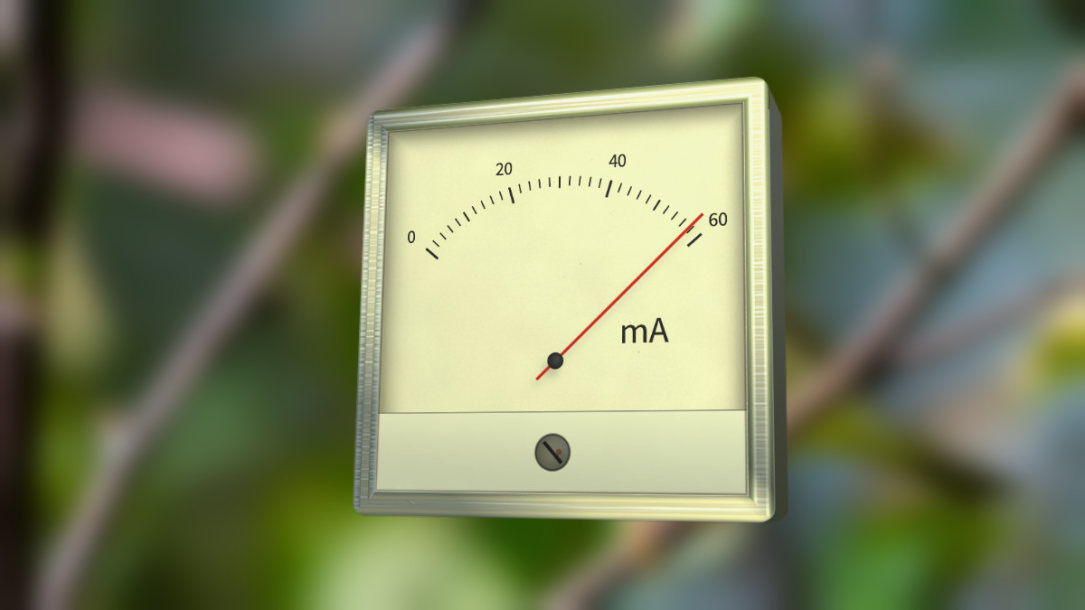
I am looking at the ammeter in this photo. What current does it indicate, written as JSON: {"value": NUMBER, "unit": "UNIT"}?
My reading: {"value": 58, "unit": "mA"}
